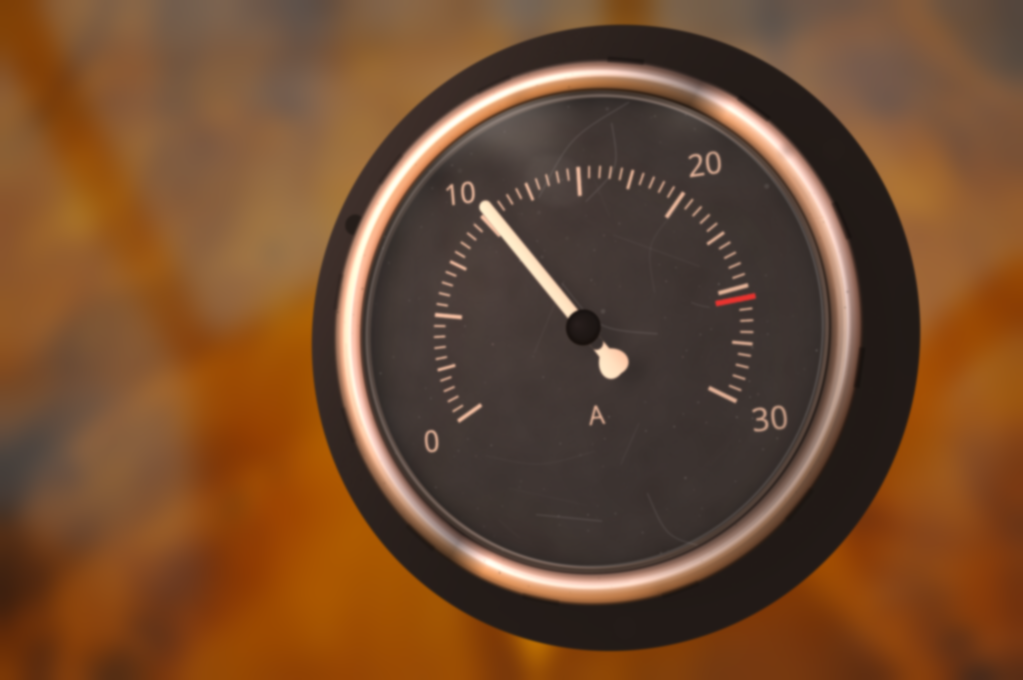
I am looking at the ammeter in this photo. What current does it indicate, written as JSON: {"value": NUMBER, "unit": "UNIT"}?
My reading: {"value": 10.5, "unit": "A"}
